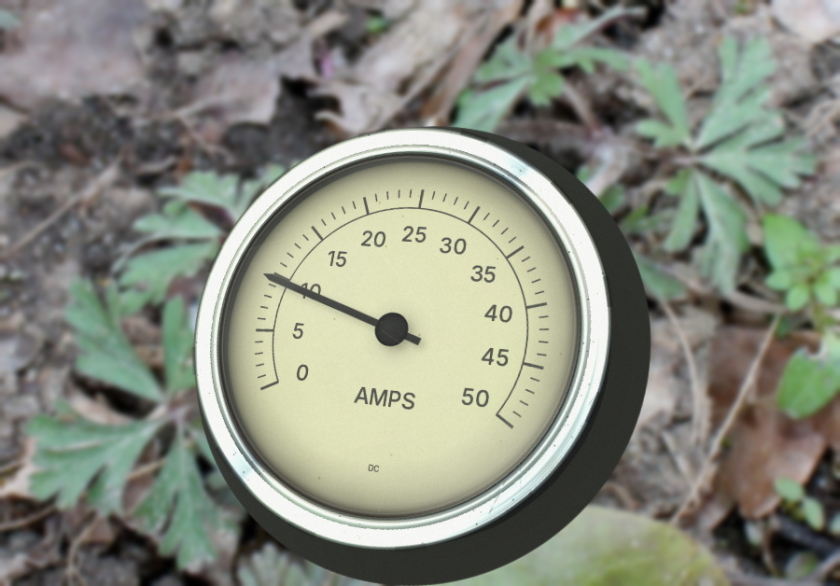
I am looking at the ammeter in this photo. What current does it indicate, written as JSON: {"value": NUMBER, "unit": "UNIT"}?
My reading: {"value": 9.5, "unit": "A"}
